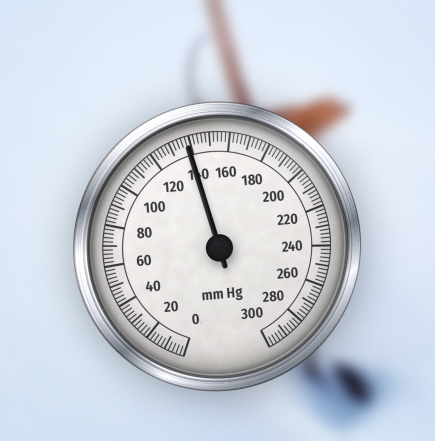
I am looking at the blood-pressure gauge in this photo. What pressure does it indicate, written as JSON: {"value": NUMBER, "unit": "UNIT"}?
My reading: {"value": 138, "unit": "mmHg"}
